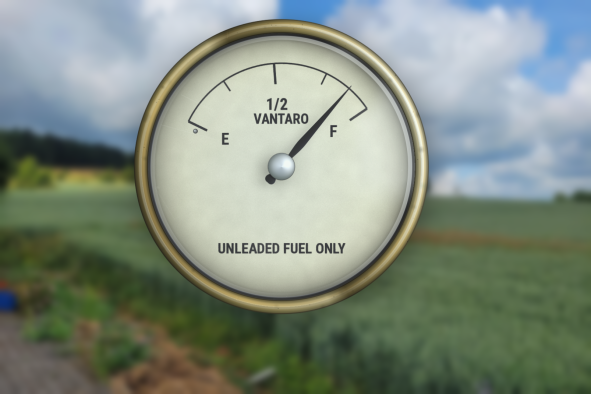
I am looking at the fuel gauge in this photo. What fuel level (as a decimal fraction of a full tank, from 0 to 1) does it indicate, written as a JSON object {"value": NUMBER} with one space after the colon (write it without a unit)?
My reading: {"value": 0.875}
